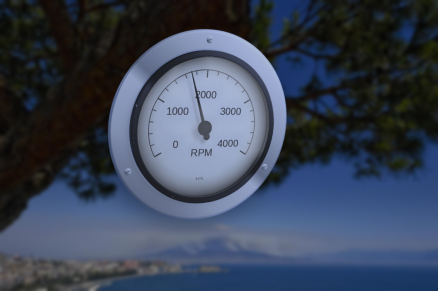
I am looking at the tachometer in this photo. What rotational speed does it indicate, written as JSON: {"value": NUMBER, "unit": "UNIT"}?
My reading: {"value": 1700, "unit": "rpm"}
